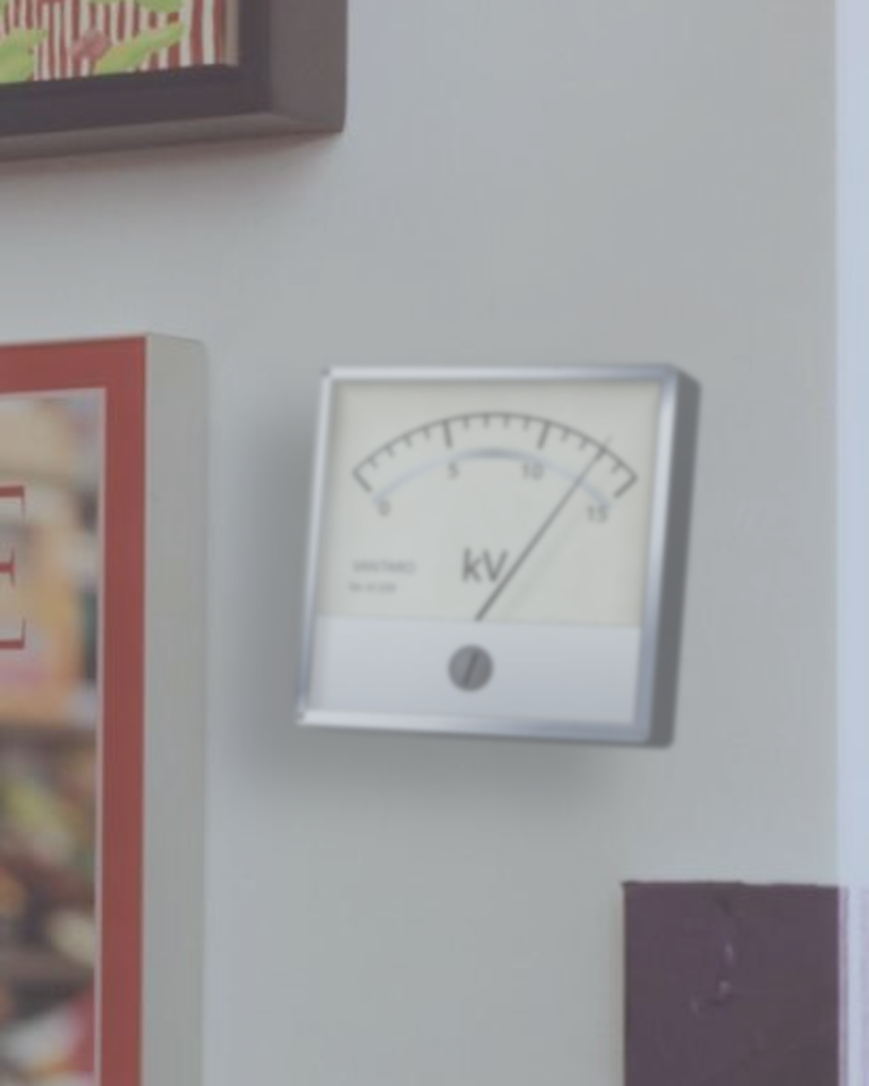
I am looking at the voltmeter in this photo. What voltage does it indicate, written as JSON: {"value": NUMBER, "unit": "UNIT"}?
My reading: {"value": 13, "unit": "kV"}
